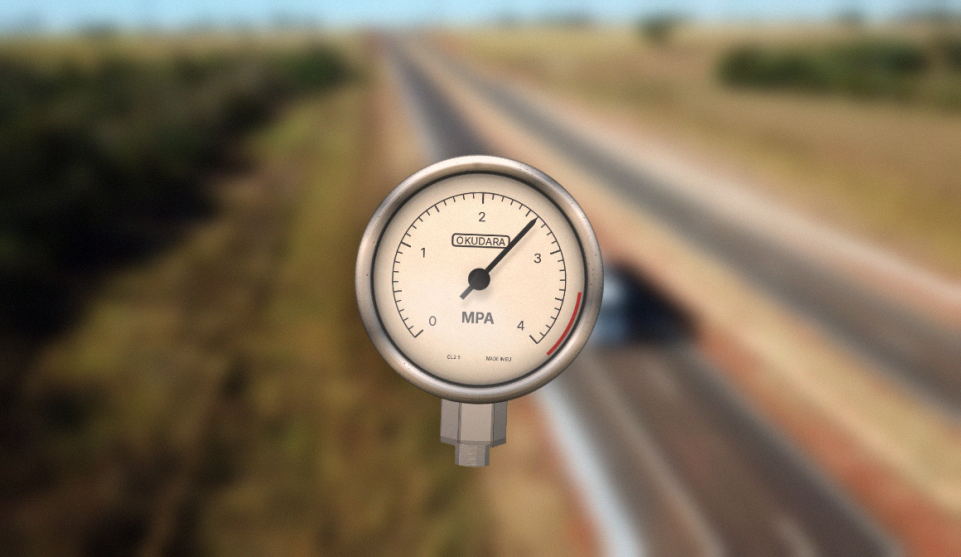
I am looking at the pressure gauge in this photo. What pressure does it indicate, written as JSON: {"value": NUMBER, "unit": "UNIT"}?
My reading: {"value": 2.6, "unit": "MPa"}
